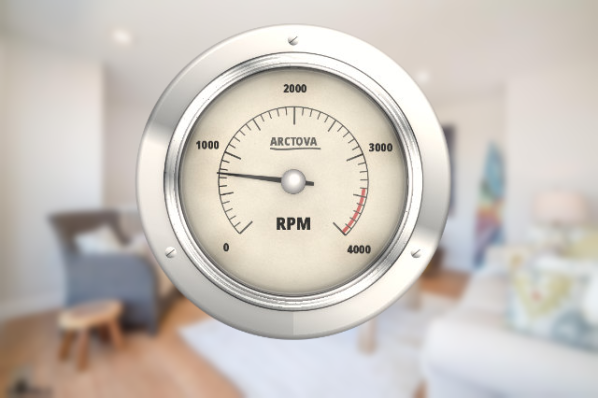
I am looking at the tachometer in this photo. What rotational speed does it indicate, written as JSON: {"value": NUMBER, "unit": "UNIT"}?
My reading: {"value": 750, "unit": "rpm"}
